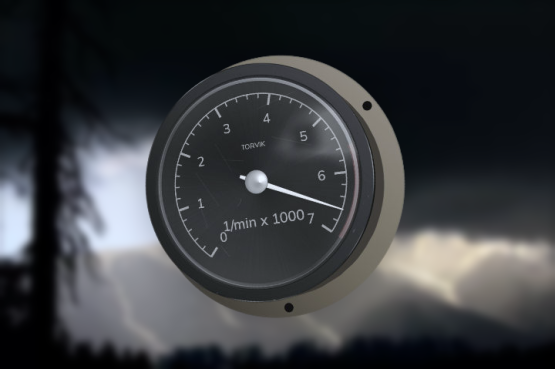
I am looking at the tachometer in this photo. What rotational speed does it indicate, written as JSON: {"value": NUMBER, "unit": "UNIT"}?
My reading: {"value": 6600, "unit": "rpm"}
